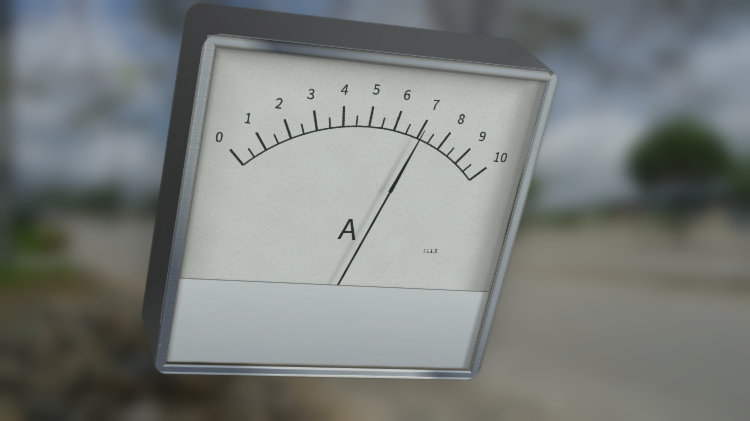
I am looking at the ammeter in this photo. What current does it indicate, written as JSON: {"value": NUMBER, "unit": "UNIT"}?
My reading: {"value": 7, "unit": "A"}
